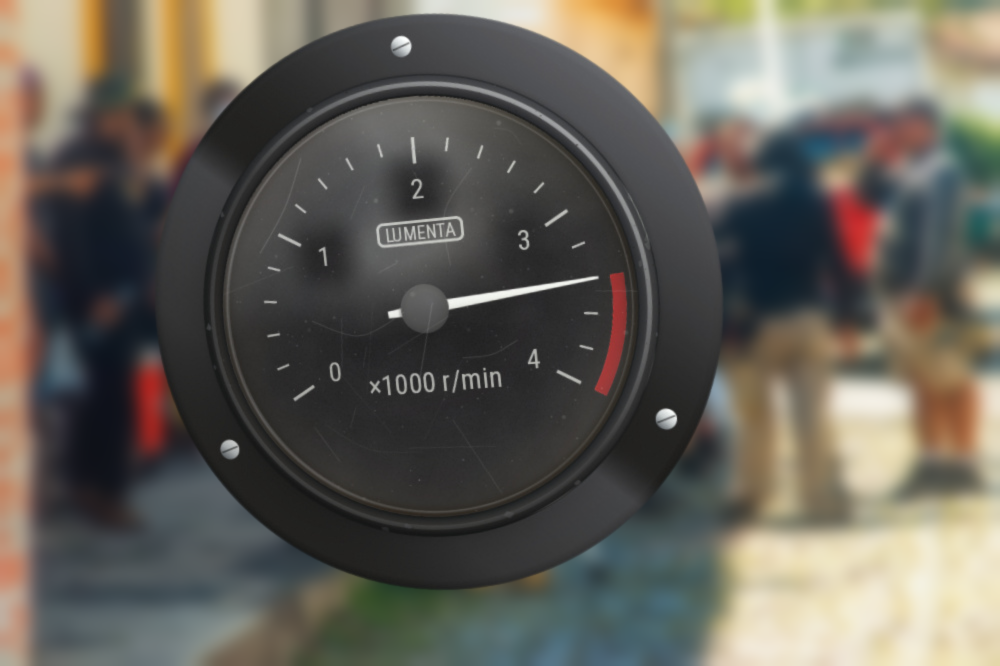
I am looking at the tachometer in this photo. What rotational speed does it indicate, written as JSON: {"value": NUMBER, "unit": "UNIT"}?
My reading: {"value": 3400, "unit": "rpm"}
